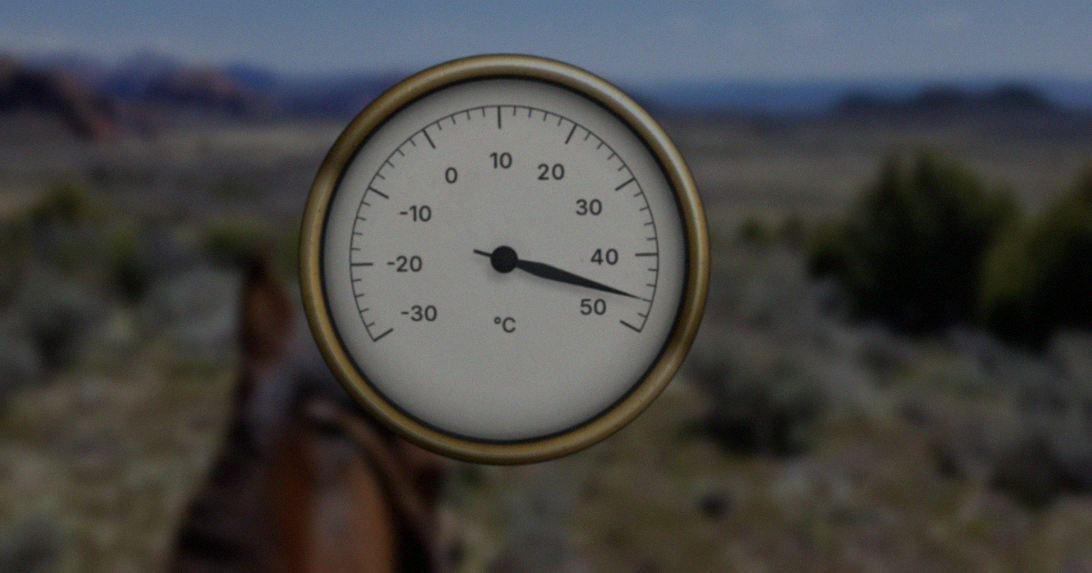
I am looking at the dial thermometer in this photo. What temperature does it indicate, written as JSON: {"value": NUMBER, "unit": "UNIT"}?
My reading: {"value": 46, "unit": "°C"}
